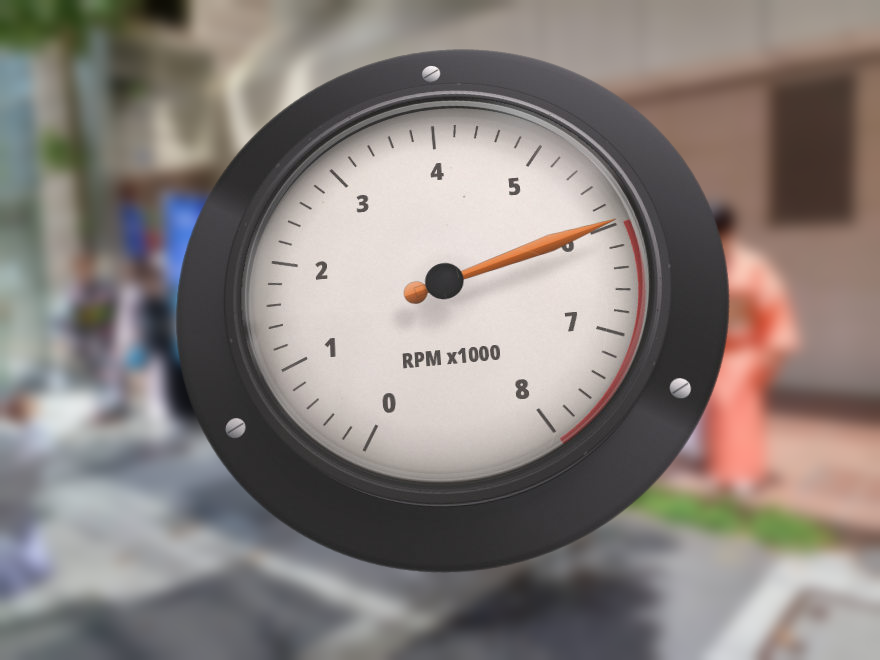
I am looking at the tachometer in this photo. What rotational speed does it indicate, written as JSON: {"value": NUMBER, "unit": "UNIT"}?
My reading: {"value": 6000, "unit": "rpm"}
